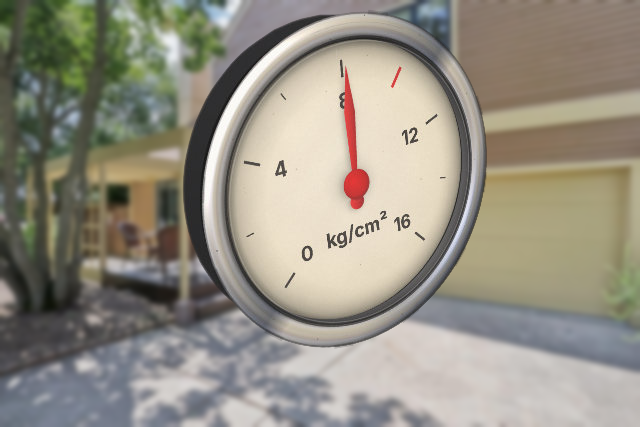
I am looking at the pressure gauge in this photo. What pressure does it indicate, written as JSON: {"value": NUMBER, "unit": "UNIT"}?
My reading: {"value": 8, "unit": "kg/cm²"}
